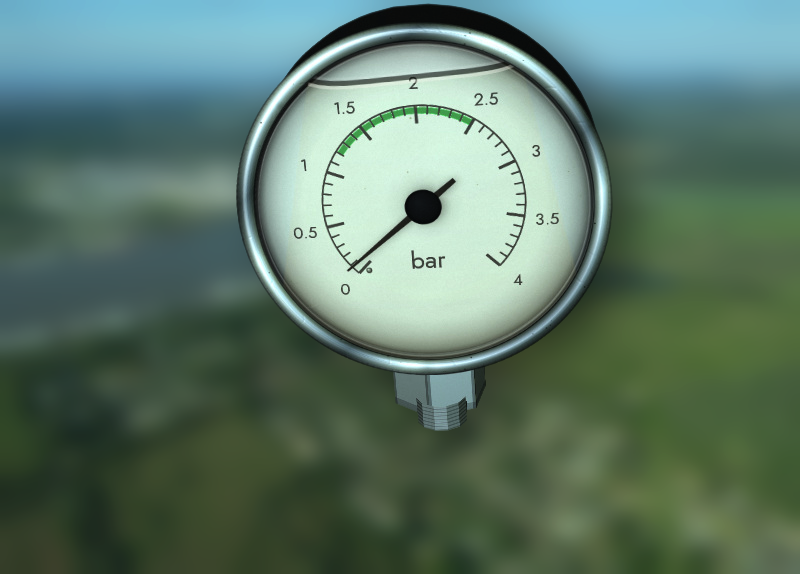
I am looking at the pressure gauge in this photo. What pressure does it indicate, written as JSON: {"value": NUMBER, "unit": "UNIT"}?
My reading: {"value": 0.1, "unit": "bar"}
